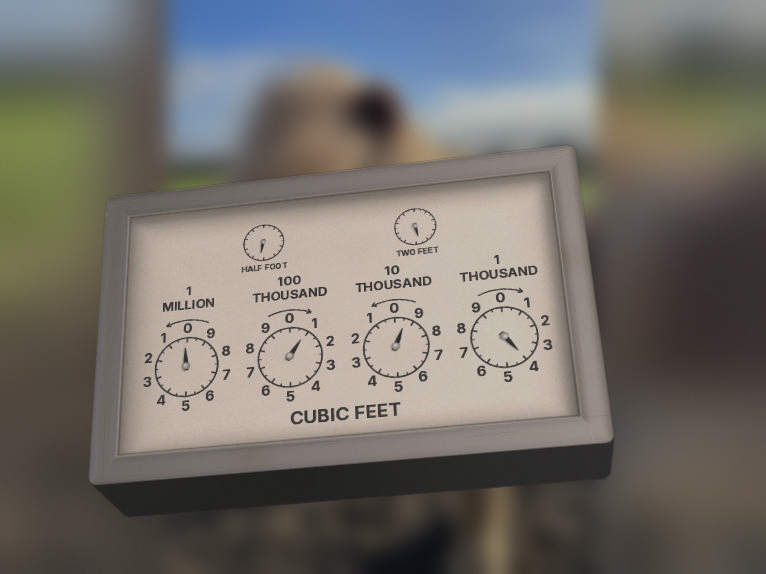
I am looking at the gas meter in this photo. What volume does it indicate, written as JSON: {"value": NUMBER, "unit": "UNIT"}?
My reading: {"value": 9400, "unit": "ft³"}
